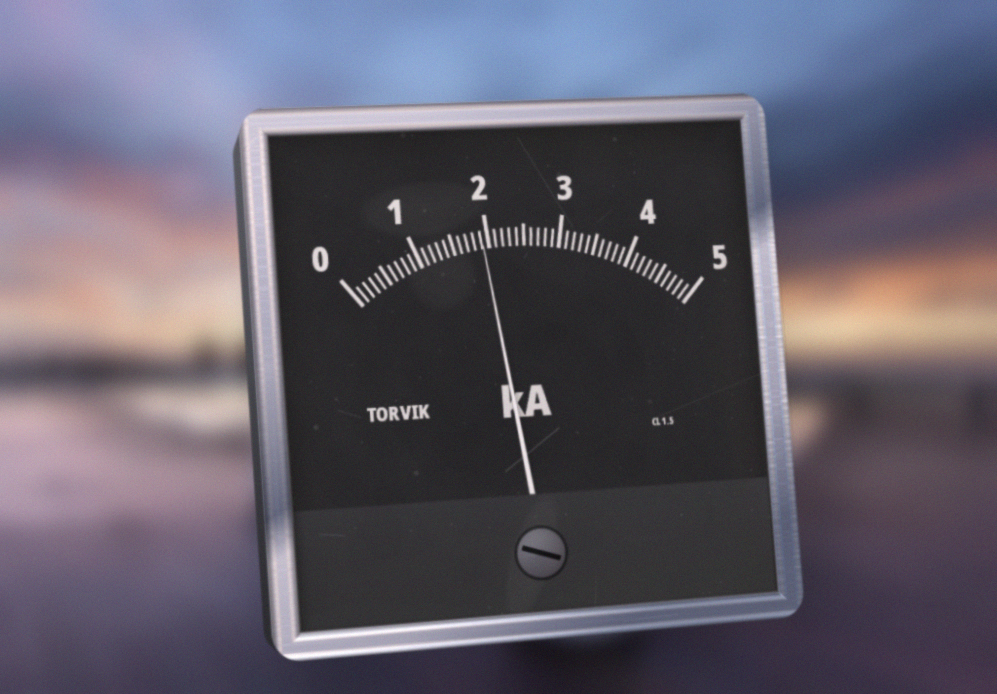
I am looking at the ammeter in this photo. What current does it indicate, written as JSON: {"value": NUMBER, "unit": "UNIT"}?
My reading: {"value": 1.9, "unit": "kA"}
